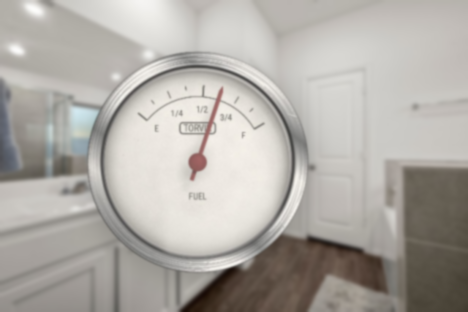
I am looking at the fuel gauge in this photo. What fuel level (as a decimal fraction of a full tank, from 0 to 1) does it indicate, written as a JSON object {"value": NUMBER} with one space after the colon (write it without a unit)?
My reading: {"value": 0.625}
